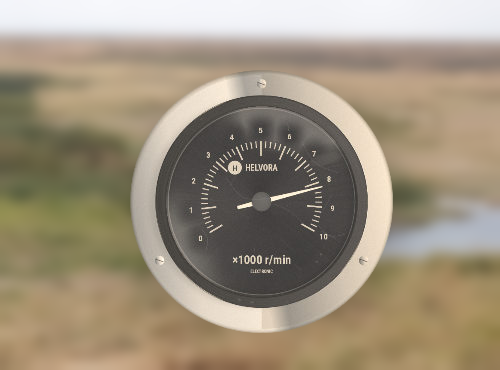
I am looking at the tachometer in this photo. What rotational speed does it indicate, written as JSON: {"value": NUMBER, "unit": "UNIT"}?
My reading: {"value": 8200, "unit": "rpm"}
